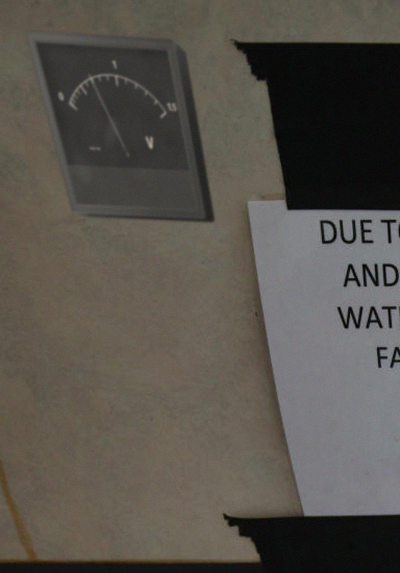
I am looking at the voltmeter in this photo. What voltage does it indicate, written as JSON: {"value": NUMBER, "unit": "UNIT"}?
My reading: {"value": 0.7, "unit": "V"}
